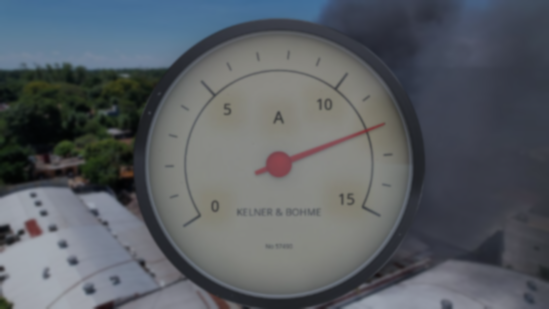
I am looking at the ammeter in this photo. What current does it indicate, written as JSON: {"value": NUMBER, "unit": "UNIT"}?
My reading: {"value": 12, "unit": "A"}
